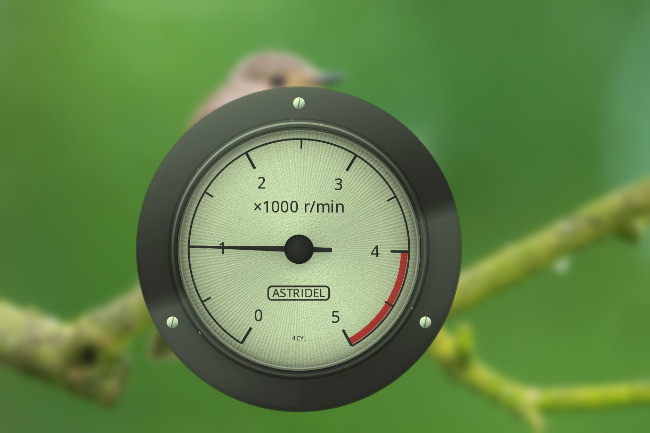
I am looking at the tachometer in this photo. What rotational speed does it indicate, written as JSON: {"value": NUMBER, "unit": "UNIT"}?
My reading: {"value": 1000, "unit": "rpm"}
